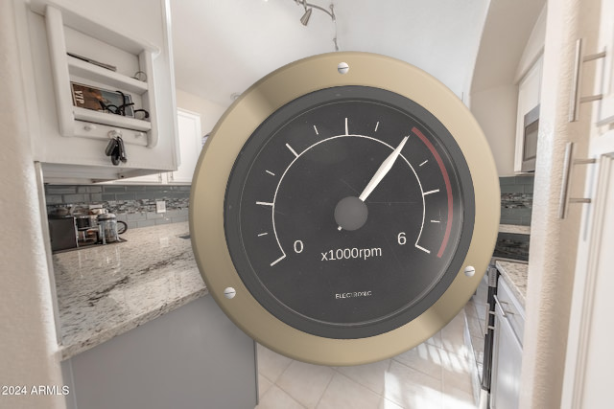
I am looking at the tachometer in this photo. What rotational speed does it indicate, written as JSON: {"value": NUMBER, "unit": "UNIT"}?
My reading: {"value": 4000, "unit": "rpm"}
